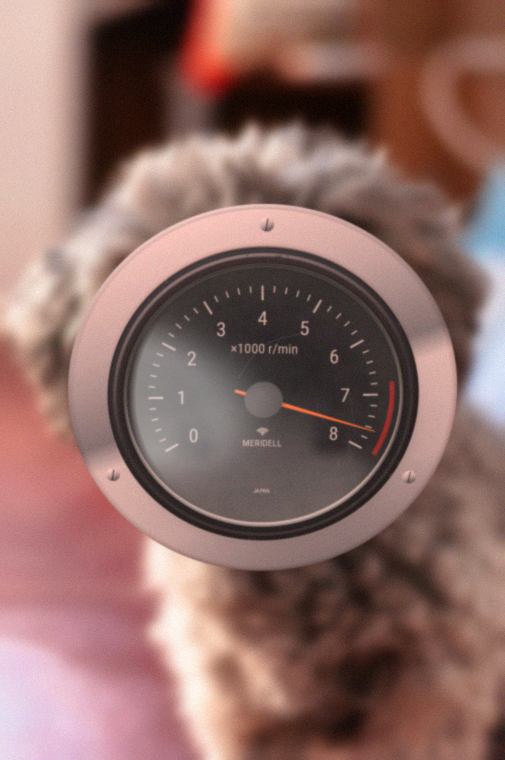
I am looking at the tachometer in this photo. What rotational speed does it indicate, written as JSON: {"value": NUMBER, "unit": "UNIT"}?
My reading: {"value": 7600, "unit": "rpm"}
